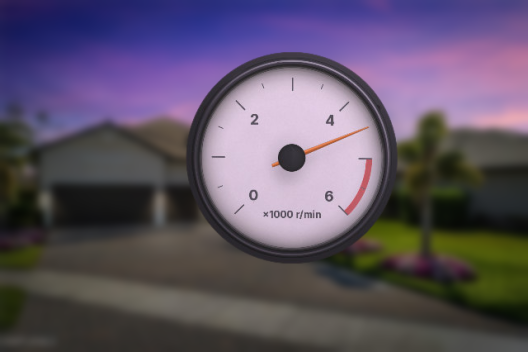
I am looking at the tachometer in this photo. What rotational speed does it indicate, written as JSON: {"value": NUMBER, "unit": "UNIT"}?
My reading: {"value": 4500, "unit": "rpm"}
